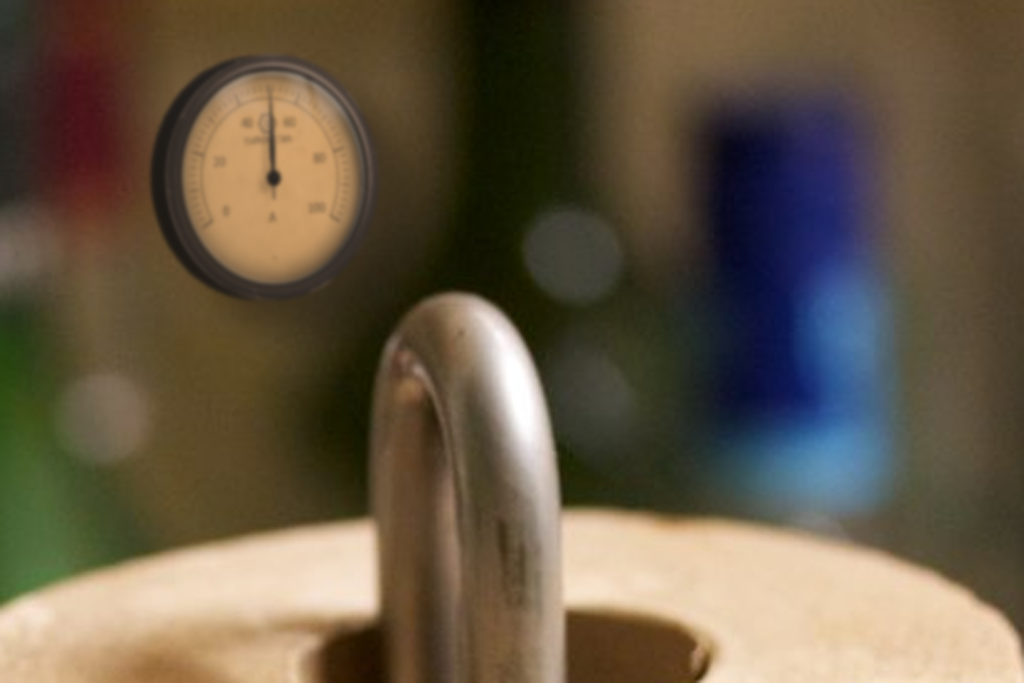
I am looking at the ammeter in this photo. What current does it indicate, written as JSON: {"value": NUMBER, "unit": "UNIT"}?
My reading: {"value": 50, "unit": "A"}
